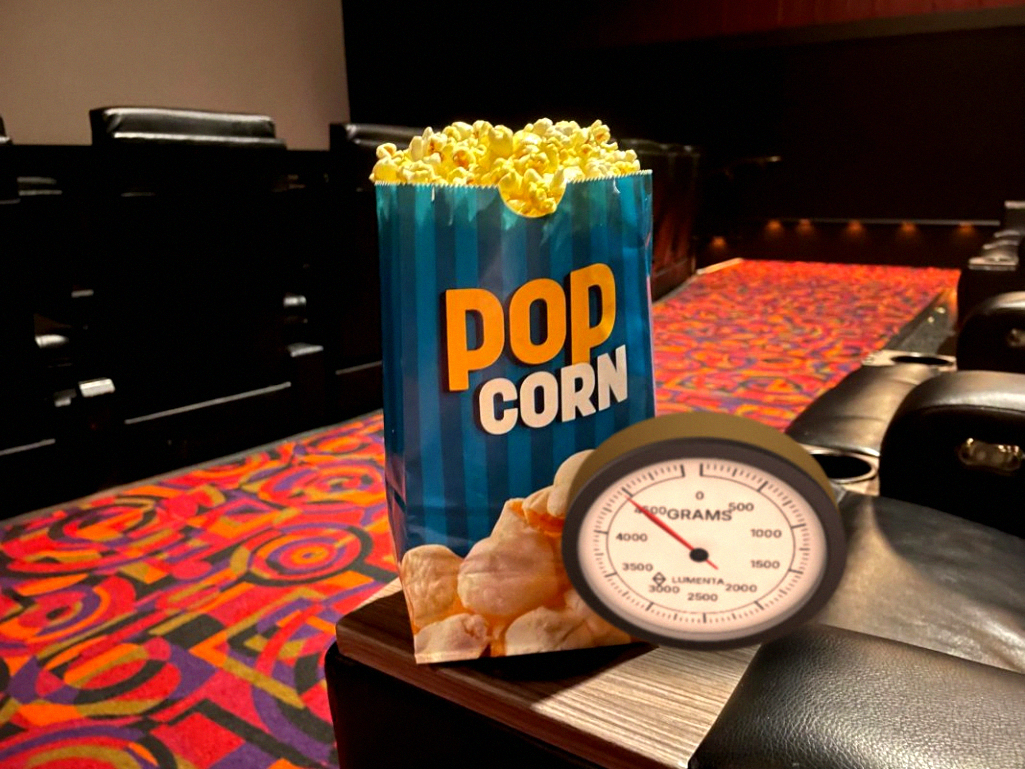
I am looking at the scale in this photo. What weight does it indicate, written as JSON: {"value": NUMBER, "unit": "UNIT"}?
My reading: {"value": 4500, "unit": "g"}
